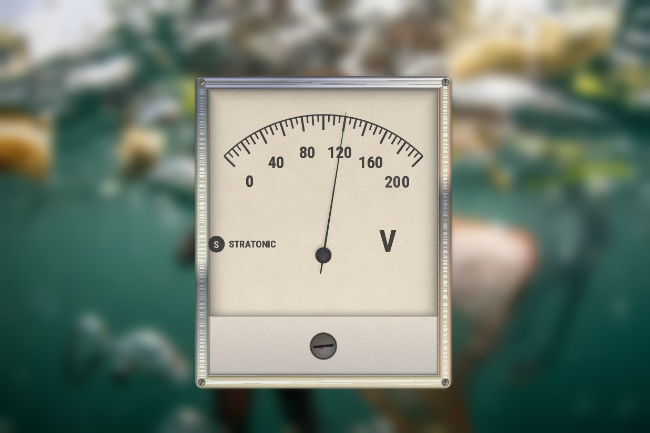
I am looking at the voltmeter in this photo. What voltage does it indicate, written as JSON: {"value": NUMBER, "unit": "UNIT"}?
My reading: {"value": 120, "unit": "V"}
